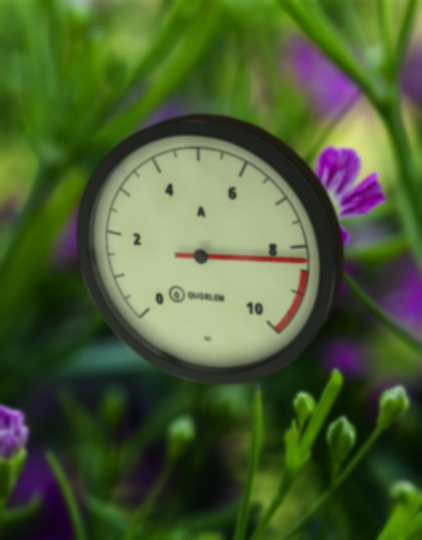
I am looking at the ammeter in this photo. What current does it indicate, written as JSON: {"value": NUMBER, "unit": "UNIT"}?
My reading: {"value": 8.25, "unit": "A"}
